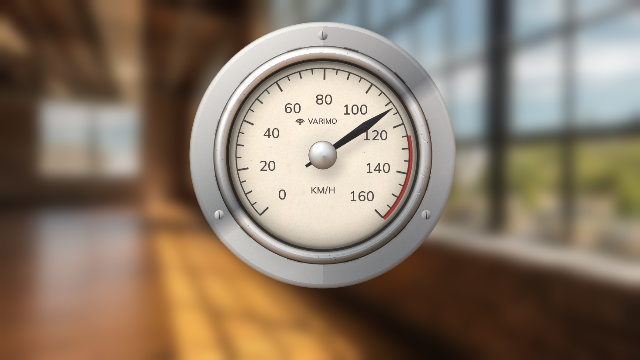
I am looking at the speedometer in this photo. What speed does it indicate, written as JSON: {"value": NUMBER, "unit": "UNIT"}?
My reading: {"value": 112.5, "unit": "km/h"}
